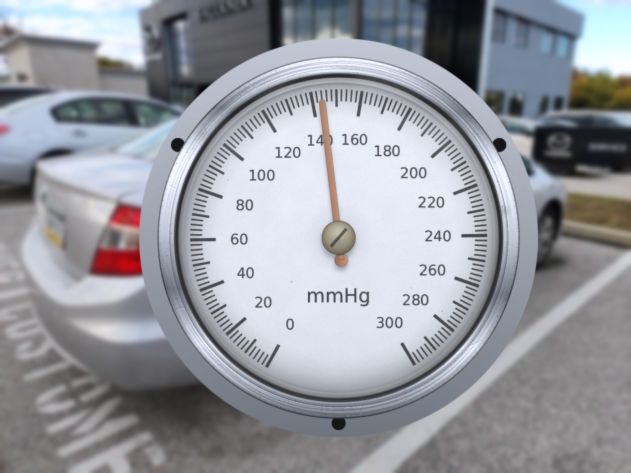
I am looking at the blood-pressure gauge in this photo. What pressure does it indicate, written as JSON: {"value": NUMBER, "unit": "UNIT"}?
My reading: {"value": 144, "unit": "mmHg"}
